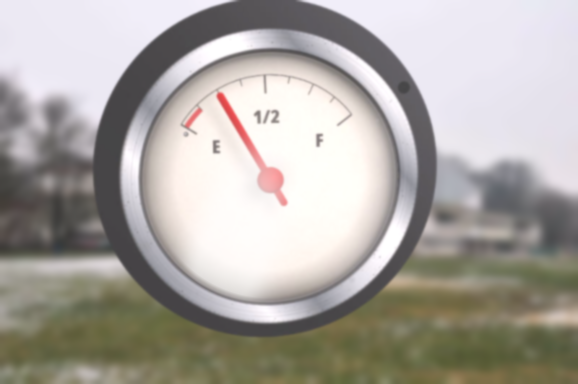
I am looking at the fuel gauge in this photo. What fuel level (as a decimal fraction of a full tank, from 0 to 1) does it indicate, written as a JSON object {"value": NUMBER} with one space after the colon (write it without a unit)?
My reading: {"value": 0.25}
